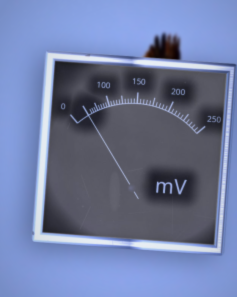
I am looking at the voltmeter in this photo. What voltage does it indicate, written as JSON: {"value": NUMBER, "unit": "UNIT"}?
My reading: {"value": 50, "unit": "mV"}
